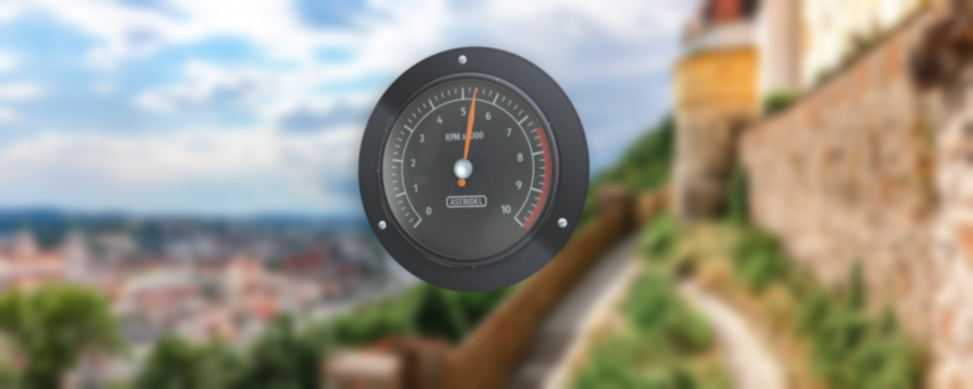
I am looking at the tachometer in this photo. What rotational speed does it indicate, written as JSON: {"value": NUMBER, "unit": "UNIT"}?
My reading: {"value": 5400, "unit": "rpm"}
